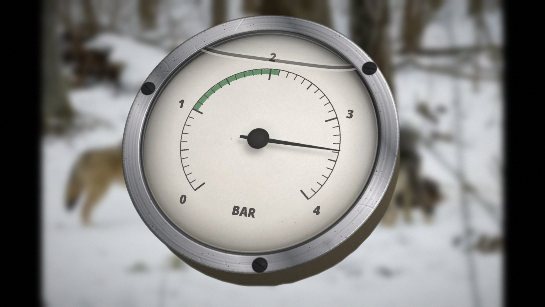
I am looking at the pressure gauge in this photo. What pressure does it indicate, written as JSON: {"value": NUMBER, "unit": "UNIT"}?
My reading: {"value": 3.4, "unit": "bar"}
